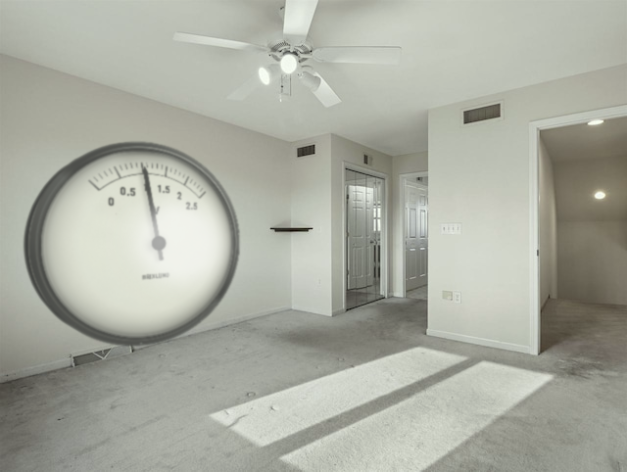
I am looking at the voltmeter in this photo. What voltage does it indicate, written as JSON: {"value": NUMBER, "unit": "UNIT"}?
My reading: {"value": 1, "unit": "V"}
